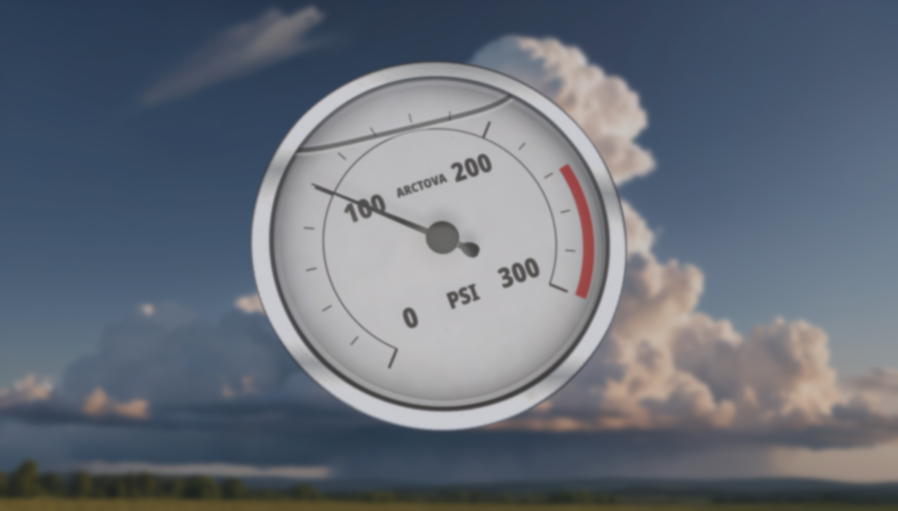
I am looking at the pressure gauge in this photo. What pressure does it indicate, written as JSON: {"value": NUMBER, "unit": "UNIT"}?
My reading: {"value": 100, "unit": "psi"}
